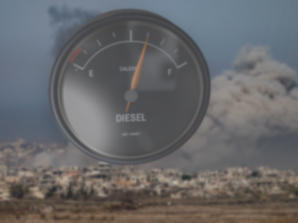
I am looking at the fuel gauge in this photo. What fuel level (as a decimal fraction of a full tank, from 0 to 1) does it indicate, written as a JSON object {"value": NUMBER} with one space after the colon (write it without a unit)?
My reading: {"value": 0.625}
